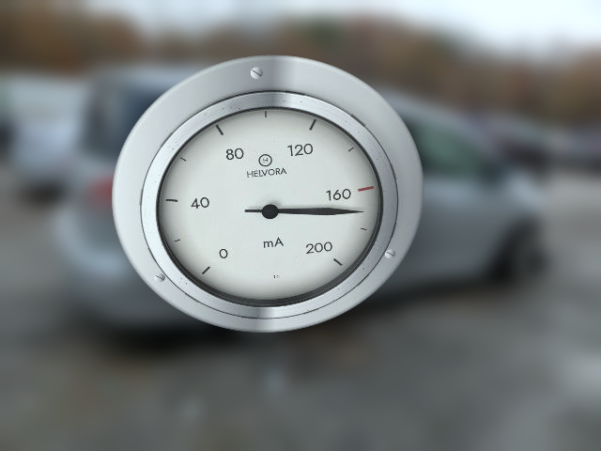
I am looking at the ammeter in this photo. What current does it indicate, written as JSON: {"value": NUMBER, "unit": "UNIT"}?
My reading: {"value": 170, "unit": "mA"}
